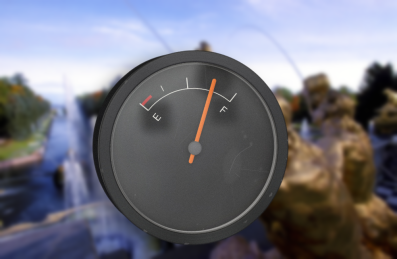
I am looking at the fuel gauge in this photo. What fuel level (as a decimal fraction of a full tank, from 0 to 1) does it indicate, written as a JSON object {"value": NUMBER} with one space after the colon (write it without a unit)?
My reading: {"value": 0.75}
